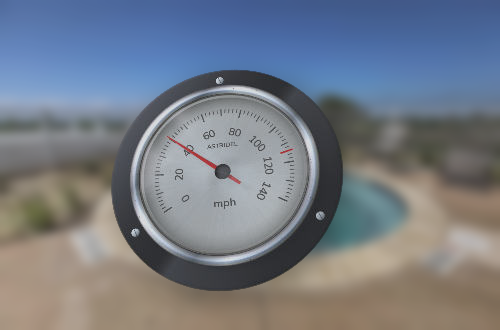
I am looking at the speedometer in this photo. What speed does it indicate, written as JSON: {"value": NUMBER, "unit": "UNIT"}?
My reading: {"value": 40, "unit": "mph"}
